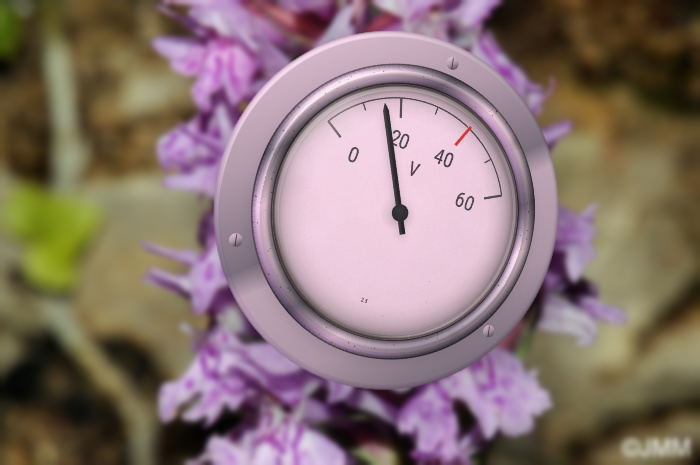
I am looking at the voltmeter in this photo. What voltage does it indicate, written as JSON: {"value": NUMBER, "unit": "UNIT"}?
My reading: {"value": 15, "unit": "V"}
